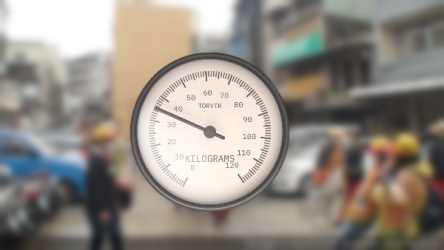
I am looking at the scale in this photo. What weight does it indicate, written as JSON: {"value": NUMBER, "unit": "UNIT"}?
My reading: {"value": 35, "unit": "kg"}
